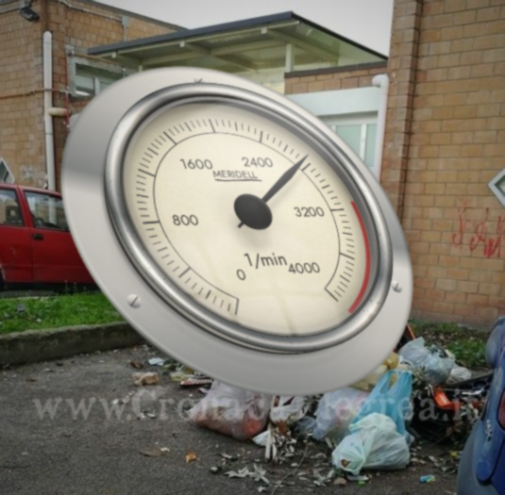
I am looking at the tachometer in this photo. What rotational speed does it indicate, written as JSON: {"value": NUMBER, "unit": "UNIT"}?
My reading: {"value": 2750, "unit": "rpm"}
